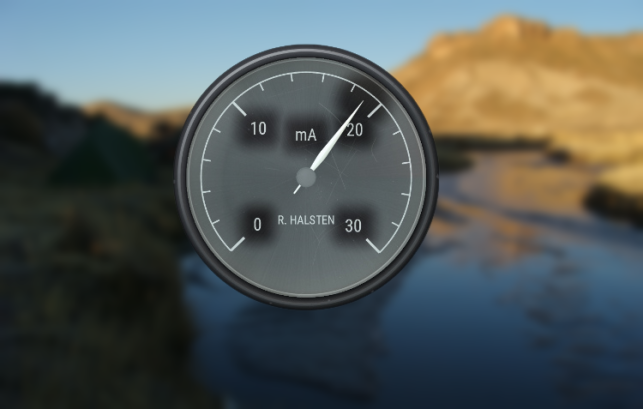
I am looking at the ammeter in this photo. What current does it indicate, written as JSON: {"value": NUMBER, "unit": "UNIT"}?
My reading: {"value": 19, "unit": "mA"}
